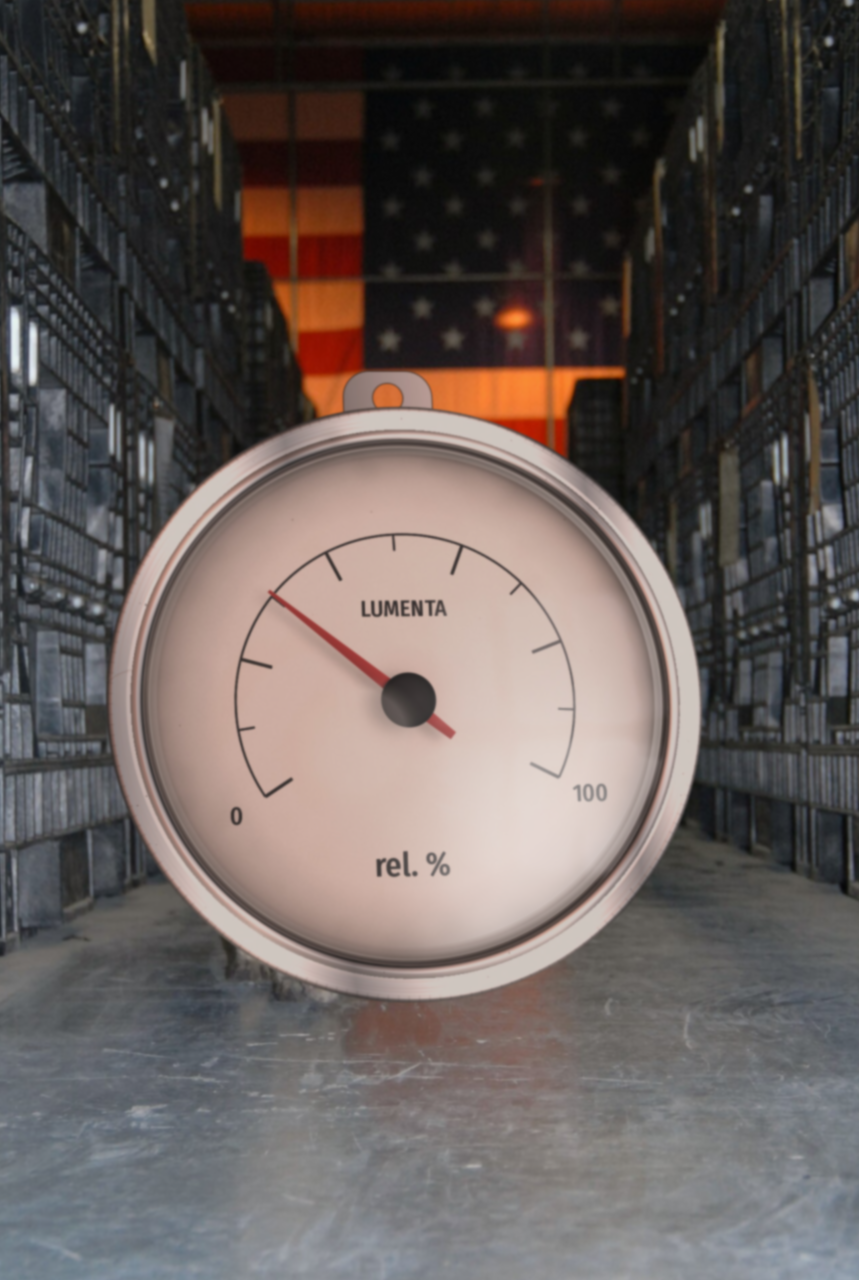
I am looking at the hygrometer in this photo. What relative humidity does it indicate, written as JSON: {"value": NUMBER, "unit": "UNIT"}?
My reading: {"value": 30, "unit": "%"}
